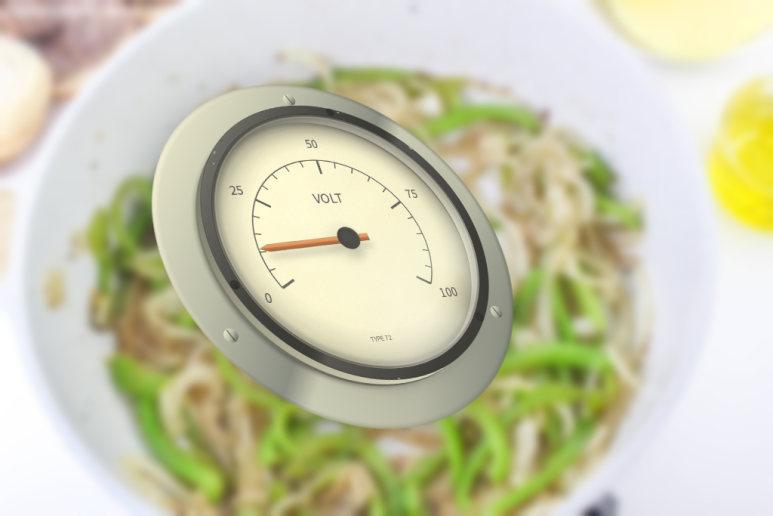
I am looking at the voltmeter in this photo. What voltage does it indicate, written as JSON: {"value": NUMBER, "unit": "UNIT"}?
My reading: {"value": 10, "unit": "V"}
